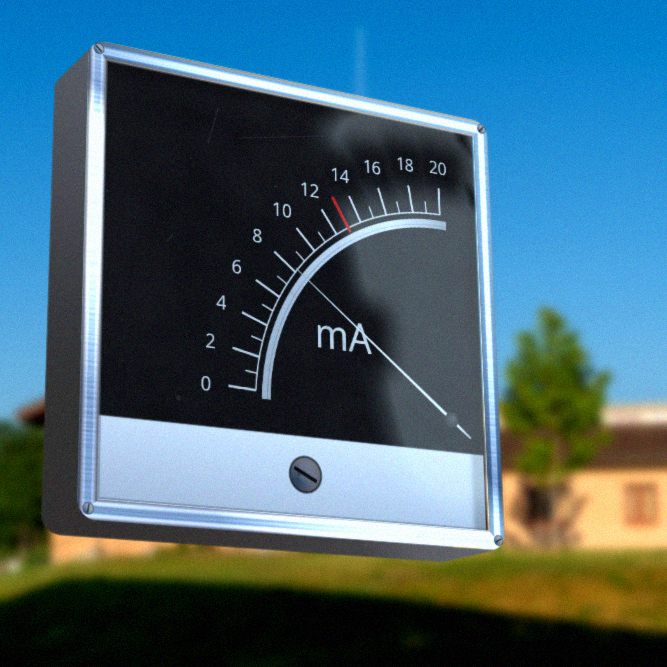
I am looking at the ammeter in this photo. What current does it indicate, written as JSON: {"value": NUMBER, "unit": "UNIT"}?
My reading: {"value": 8, "unit": "mA"}
